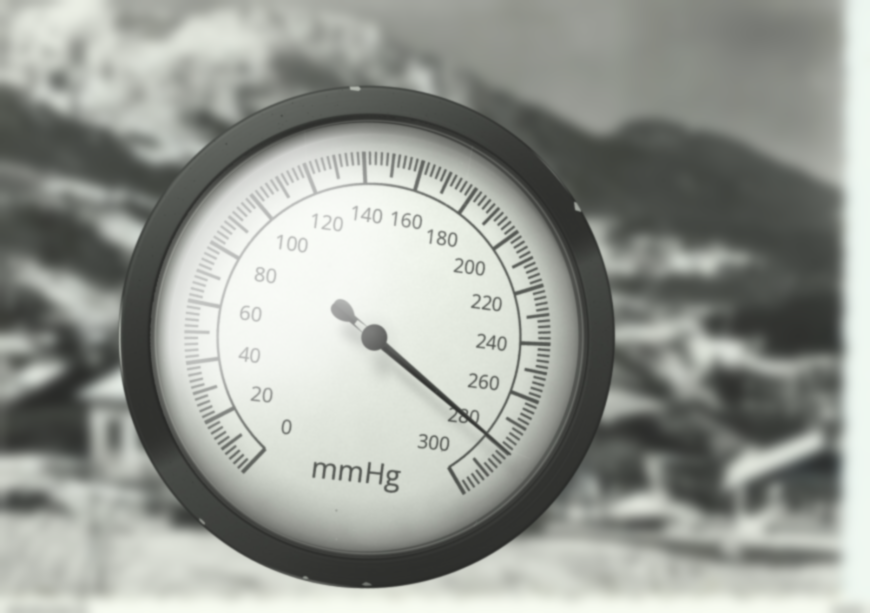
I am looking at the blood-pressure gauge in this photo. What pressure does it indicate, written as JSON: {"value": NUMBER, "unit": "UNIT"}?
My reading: {"value": 280, "unit": "mmHg"}
